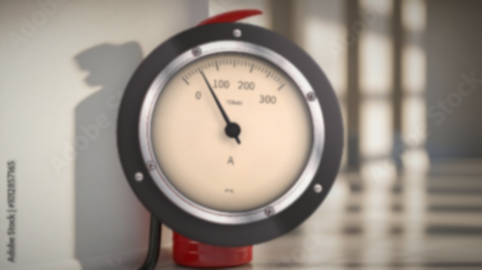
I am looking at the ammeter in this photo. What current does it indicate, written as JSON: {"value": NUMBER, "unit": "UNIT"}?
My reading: {"value": 50, "unit": "A"}
